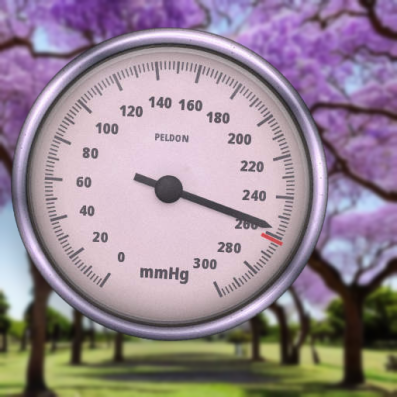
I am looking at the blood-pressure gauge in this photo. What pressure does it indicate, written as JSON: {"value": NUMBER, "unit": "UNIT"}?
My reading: {"value": 256, "unit": "mmHg"}
